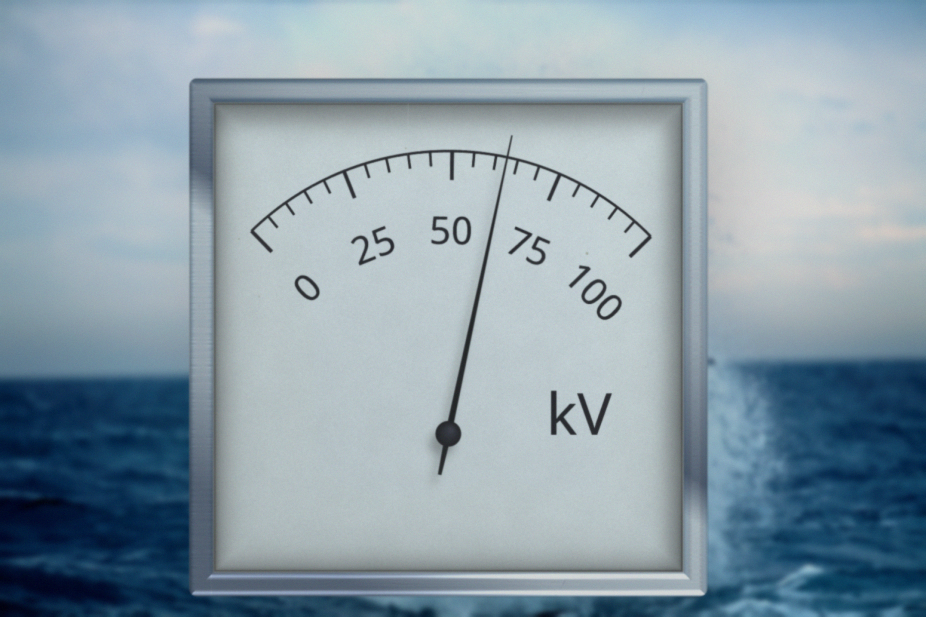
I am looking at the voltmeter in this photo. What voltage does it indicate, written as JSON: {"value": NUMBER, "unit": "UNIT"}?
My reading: {"value": 62.5, "unit": "kV"}
